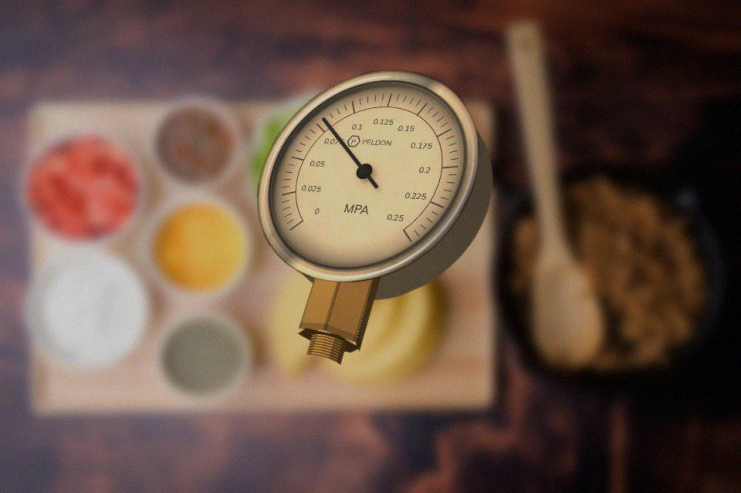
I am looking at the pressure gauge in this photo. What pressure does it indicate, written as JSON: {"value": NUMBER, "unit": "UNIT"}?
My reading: {"value": 0.08, "unit": "MPa"}
